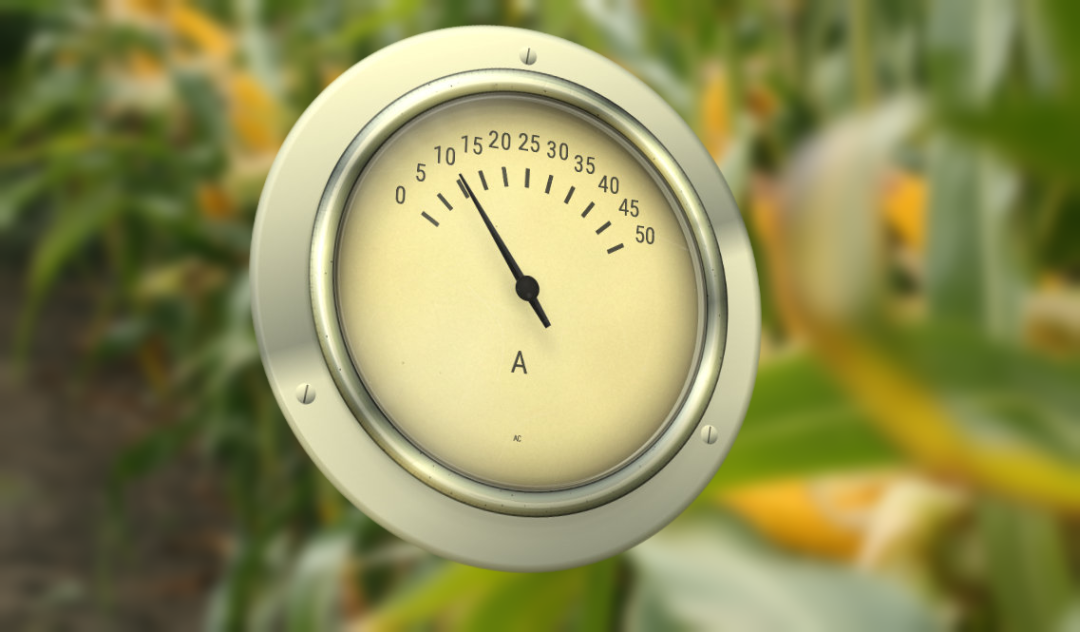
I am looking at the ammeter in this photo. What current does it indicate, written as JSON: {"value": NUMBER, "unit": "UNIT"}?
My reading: {"value": 10, "unit": "A"}
